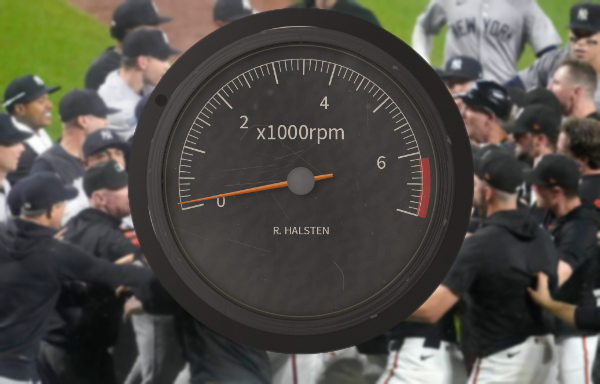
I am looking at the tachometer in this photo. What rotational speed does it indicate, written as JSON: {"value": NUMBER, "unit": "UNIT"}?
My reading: {"value": 100, "unit": "rpm"}
